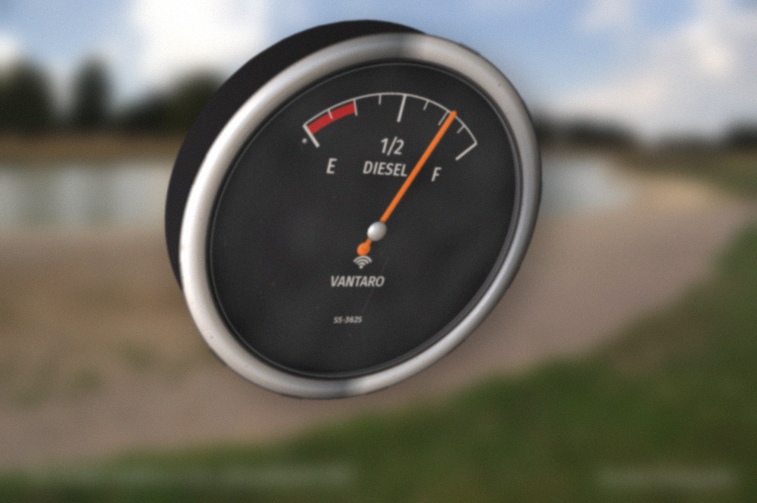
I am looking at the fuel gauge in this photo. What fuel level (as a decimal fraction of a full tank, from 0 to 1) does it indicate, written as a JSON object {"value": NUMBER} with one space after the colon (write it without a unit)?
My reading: {"value": 0.75}
